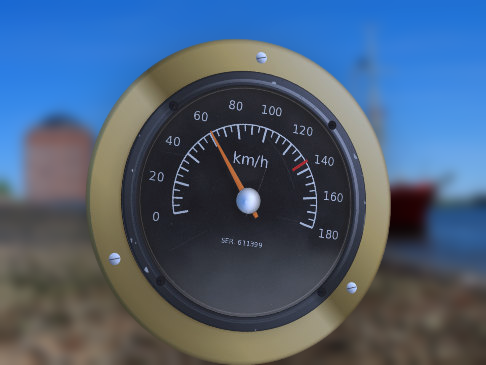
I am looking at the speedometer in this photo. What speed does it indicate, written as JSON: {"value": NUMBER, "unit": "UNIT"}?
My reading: {"value": 60, "unit": "km/h"}
